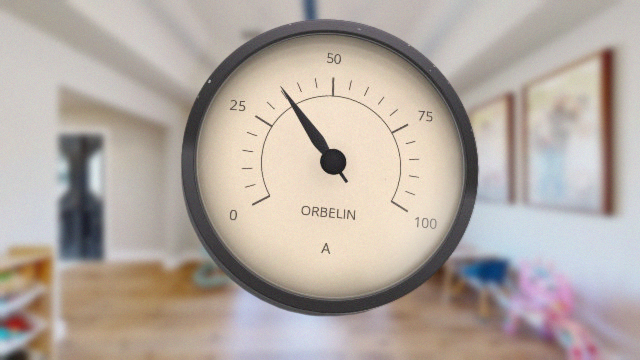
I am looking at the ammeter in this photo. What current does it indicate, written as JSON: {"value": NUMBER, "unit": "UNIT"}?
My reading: {"value": 35, "unit": "A"}
